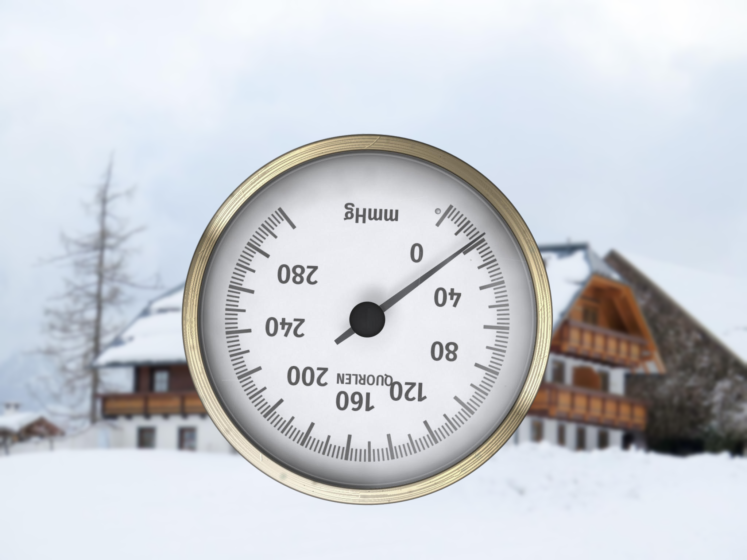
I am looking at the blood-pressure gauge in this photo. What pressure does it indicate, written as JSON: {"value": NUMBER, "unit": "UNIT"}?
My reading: {"value": 18, "unit": "mmHg"}
